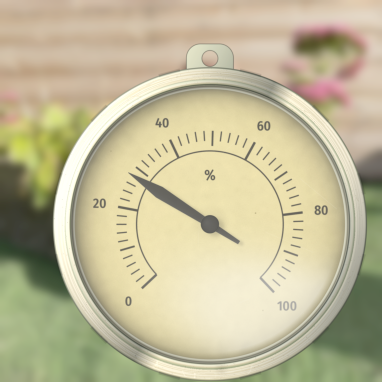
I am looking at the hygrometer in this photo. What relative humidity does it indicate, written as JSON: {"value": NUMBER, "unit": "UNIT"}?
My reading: {"value": 28, "unit": "%"}
